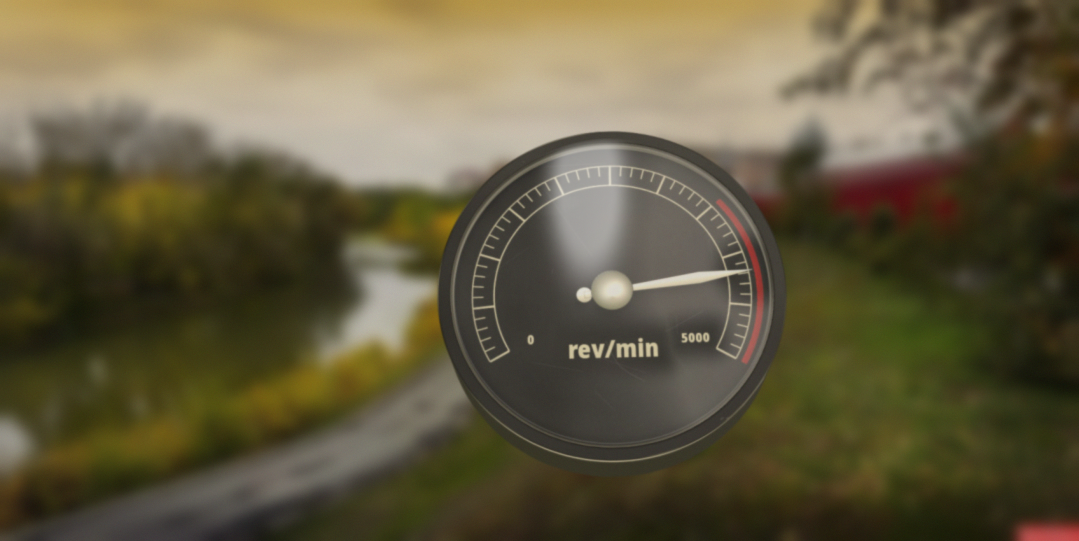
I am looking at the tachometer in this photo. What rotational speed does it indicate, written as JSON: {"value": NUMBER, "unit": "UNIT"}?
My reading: {"value": 4200, "unit": "rpm"}
